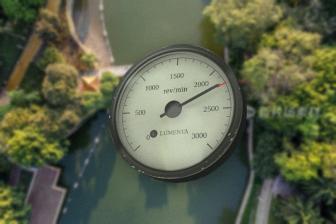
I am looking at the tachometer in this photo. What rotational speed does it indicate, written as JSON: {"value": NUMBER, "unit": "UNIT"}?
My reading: {"value": 2200, "unit": "rpm"}
